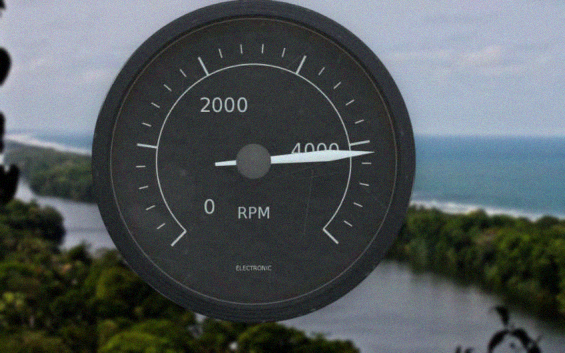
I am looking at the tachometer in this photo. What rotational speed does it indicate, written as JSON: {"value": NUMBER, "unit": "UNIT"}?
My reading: {"value": 4100, "unit": "rpm"}
